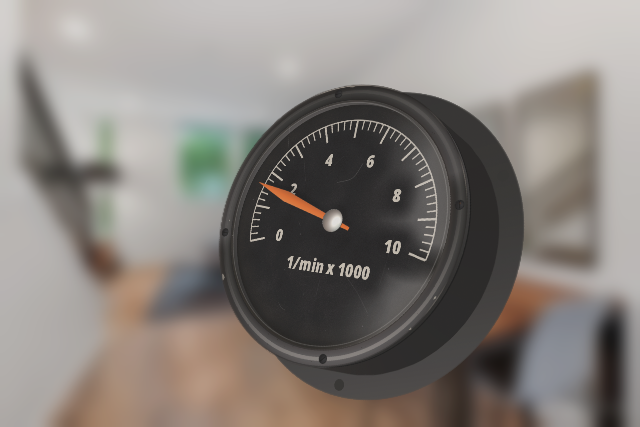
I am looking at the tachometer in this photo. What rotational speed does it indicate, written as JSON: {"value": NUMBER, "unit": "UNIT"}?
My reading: {"value": 1600, "unit": "rpm"}
